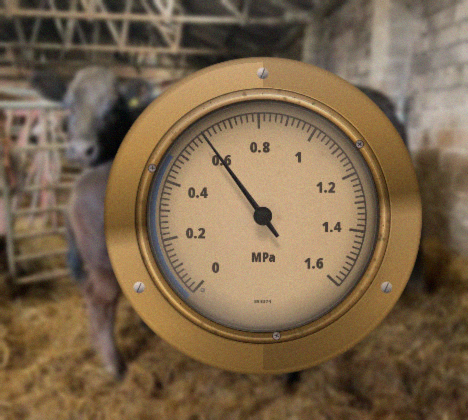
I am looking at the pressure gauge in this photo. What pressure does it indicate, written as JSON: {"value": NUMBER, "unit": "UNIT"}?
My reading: {"value": 0.6, "unit": "MPa"}
